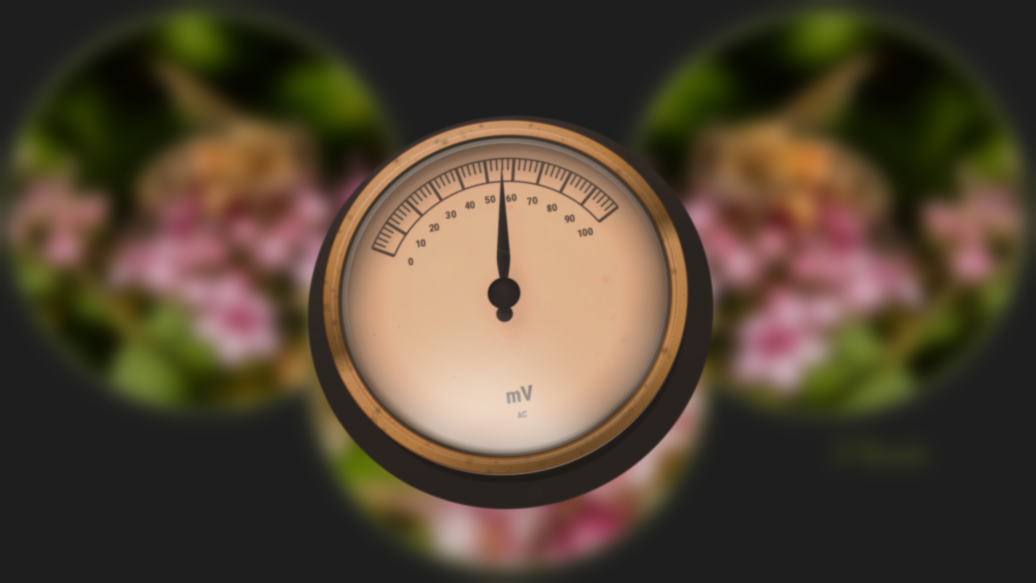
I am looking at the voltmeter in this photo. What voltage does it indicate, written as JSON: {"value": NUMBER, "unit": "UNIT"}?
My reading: {"value": 56, "unit": "mV"}
